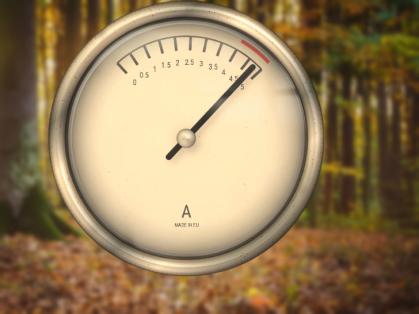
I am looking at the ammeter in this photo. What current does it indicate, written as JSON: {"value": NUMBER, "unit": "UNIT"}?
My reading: {"value": 4.75, "unit": "A"}
